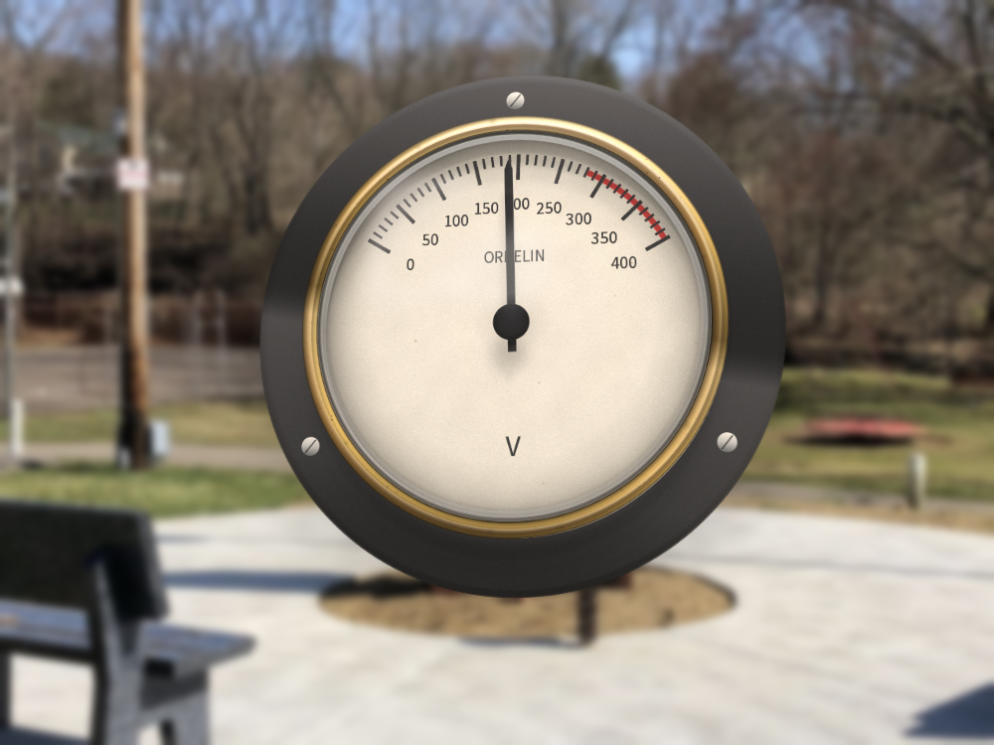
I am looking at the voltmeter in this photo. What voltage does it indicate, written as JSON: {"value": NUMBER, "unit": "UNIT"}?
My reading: {"value": 190, "unit": "V"}
